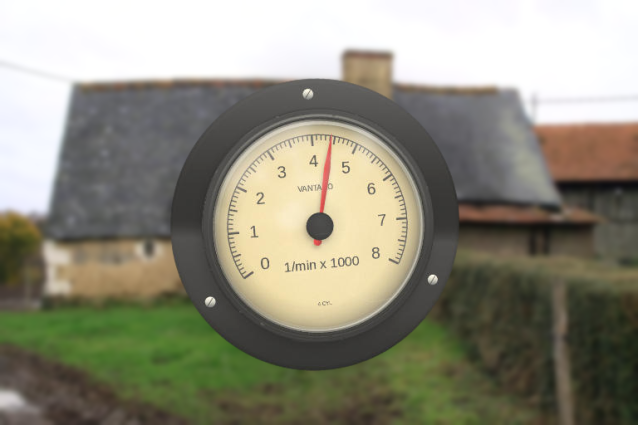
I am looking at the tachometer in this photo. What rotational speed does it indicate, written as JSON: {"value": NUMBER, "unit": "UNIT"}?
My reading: {"value": 4400, "unit": "rpm"}
